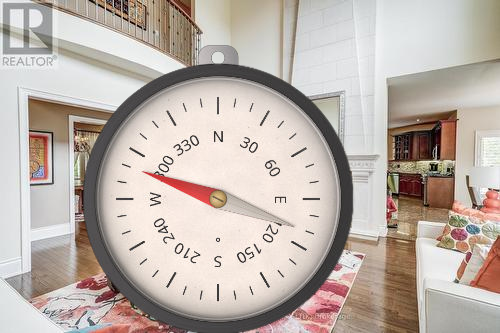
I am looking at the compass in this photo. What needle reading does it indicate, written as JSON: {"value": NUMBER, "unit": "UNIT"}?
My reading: {"value": 290, "unit": "°"}
